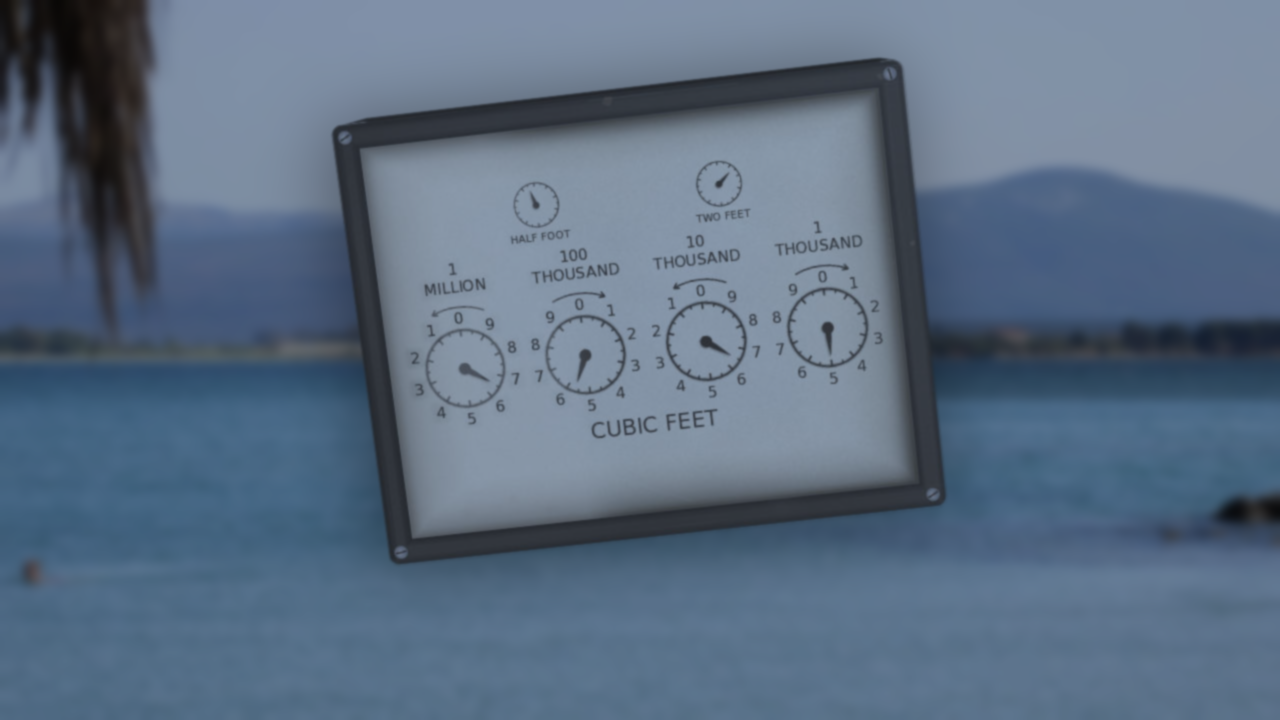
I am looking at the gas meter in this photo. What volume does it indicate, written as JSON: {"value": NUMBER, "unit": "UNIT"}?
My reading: {"value": 656500, "unit": "ft³"}
